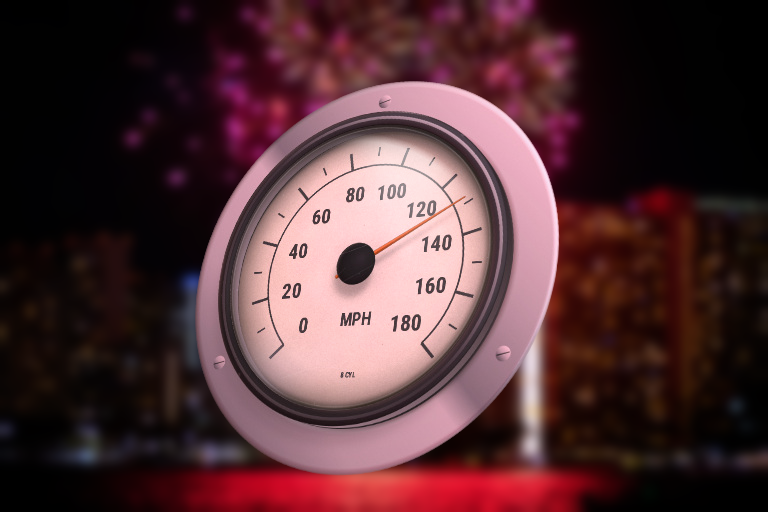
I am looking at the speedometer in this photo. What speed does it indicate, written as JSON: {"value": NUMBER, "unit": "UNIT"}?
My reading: {"value": 130, "unit": "mph"}
